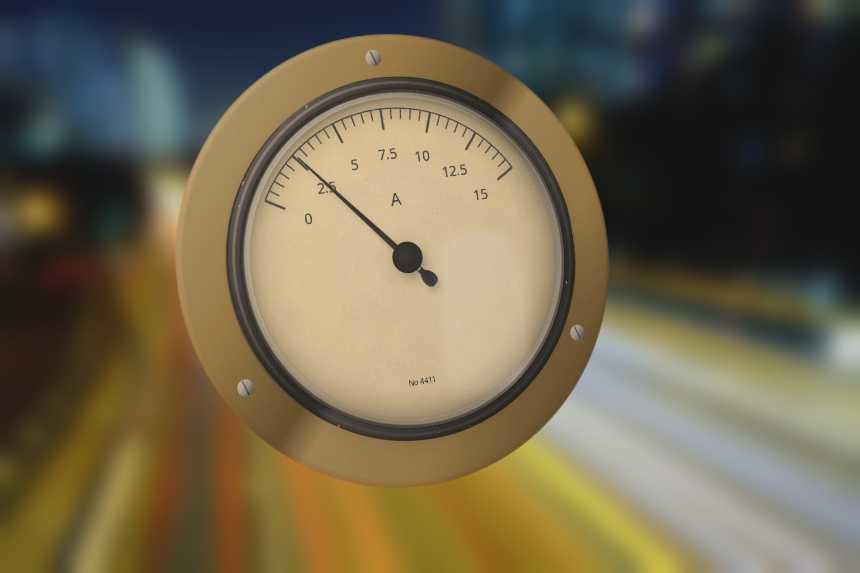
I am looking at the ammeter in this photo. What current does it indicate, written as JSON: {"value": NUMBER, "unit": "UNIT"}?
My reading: {"value": 2.5, "unit": "A"}
